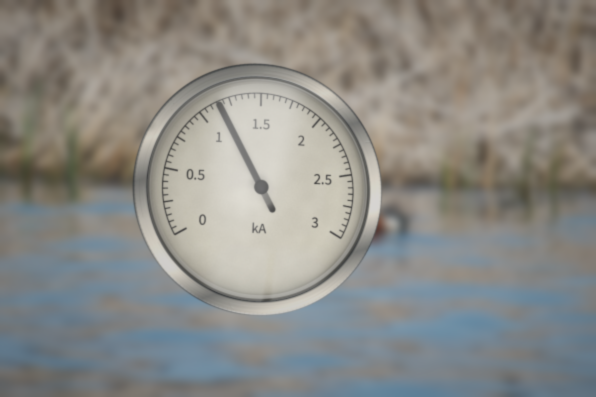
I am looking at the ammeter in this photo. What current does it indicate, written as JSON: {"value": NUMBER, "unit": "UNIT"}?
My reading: {"value": 1.15, "unit": "kA"}
